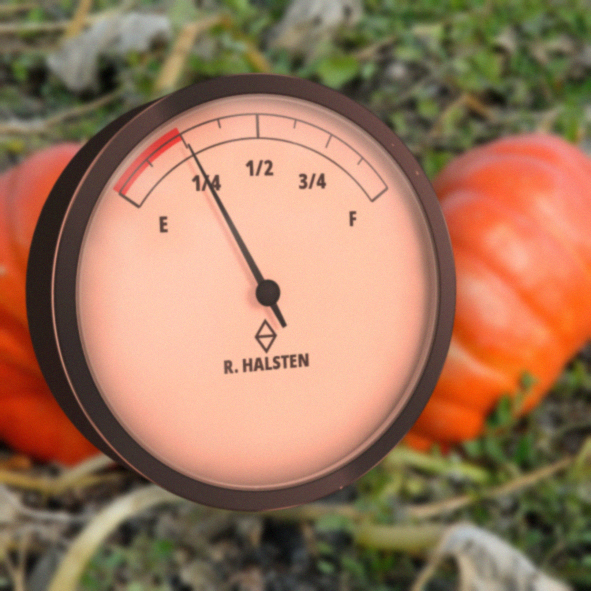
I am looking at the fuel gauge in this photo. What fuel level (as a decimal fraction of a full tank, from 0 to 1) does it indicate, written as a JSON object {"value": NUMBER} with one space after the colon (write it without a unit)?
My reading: {"value": 0.25}
